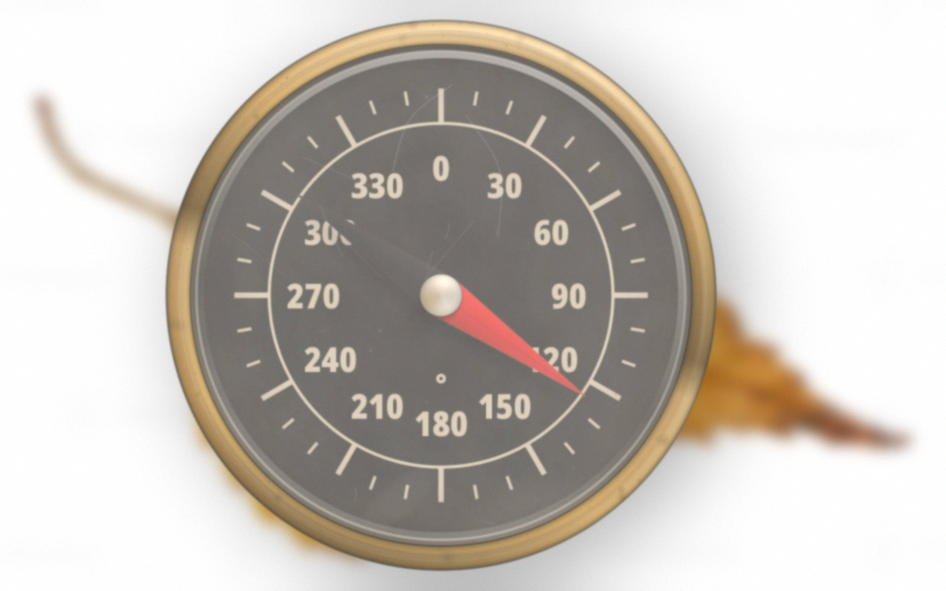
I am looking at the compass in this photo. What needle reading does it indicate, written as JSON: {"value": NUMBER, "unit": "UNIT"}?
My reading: {"value": 125, "unit": "°"}
